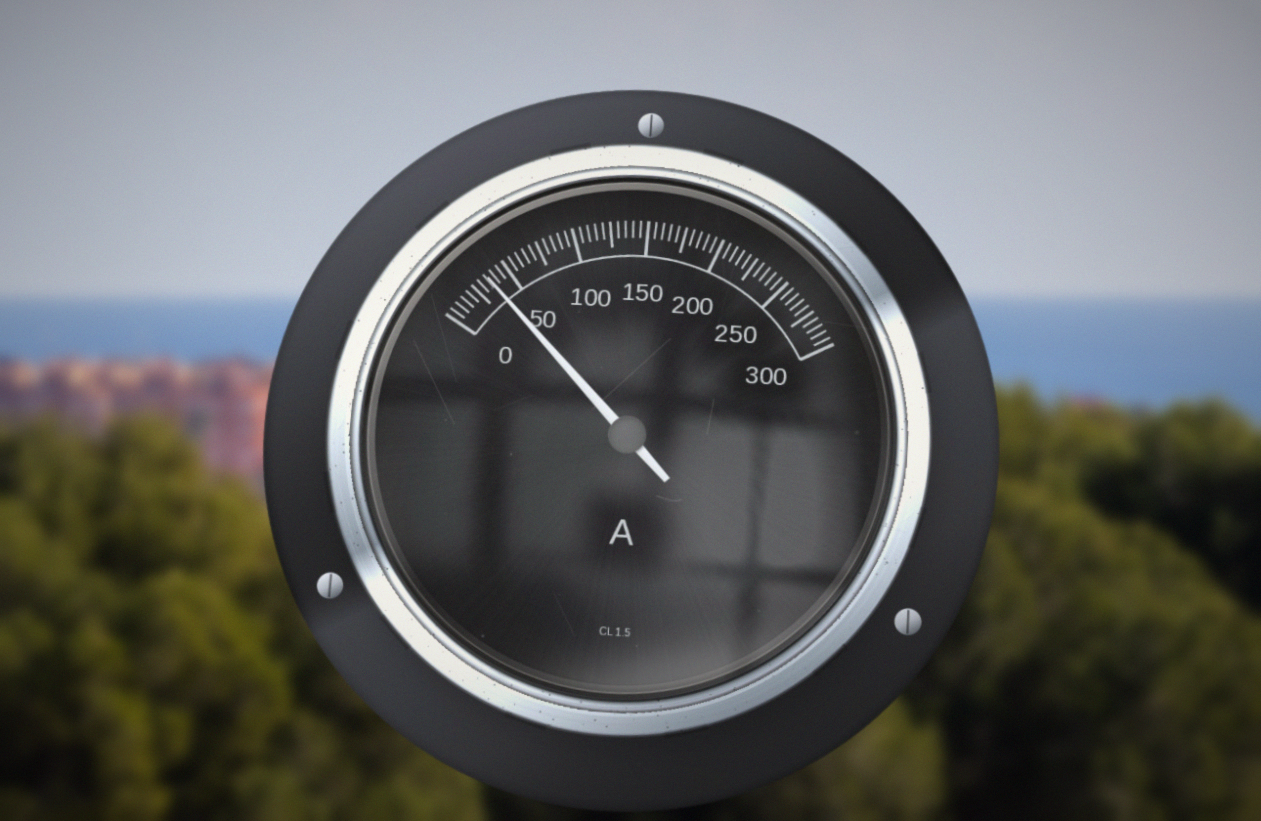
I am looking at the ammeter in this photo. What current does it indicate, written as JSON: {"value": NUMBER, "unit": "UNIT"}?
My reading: {"value": 35, "unit": "A"}
